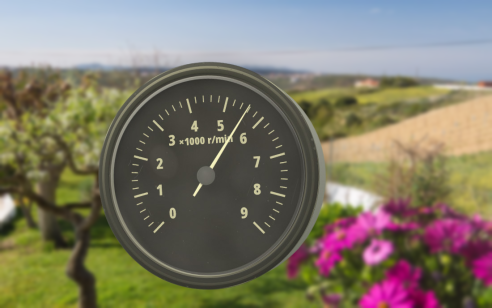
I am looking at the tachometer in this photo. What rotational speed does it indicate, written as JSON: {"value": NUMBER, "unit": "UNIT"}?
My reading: {"value": 5600, "unit": "rpm"}
